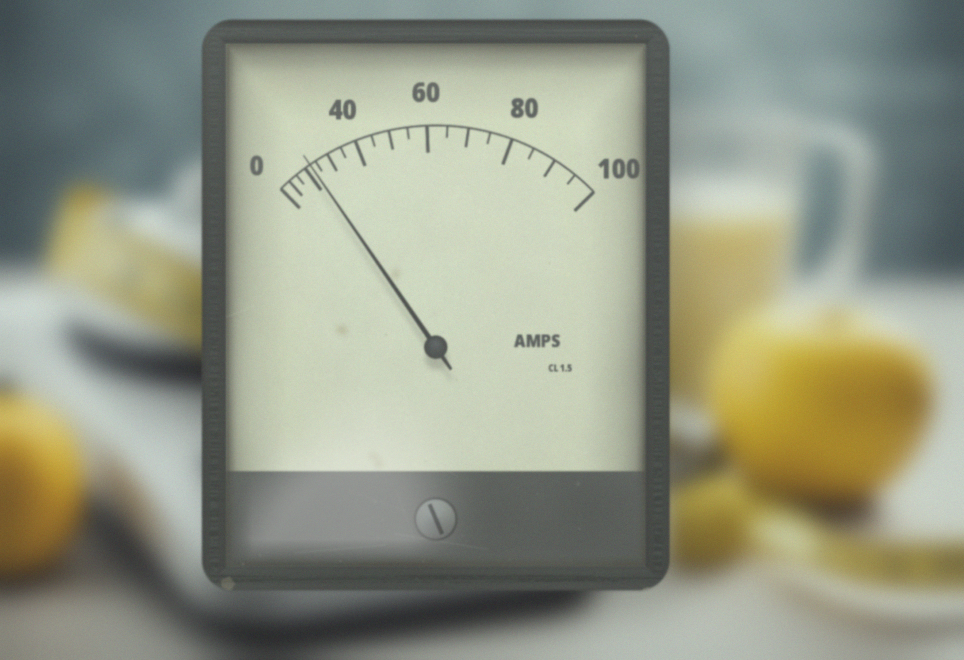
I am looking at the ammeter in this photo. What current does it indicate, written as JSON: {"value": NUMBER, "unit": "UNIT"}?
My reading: {"value": 22.5, "unit": "A"}
